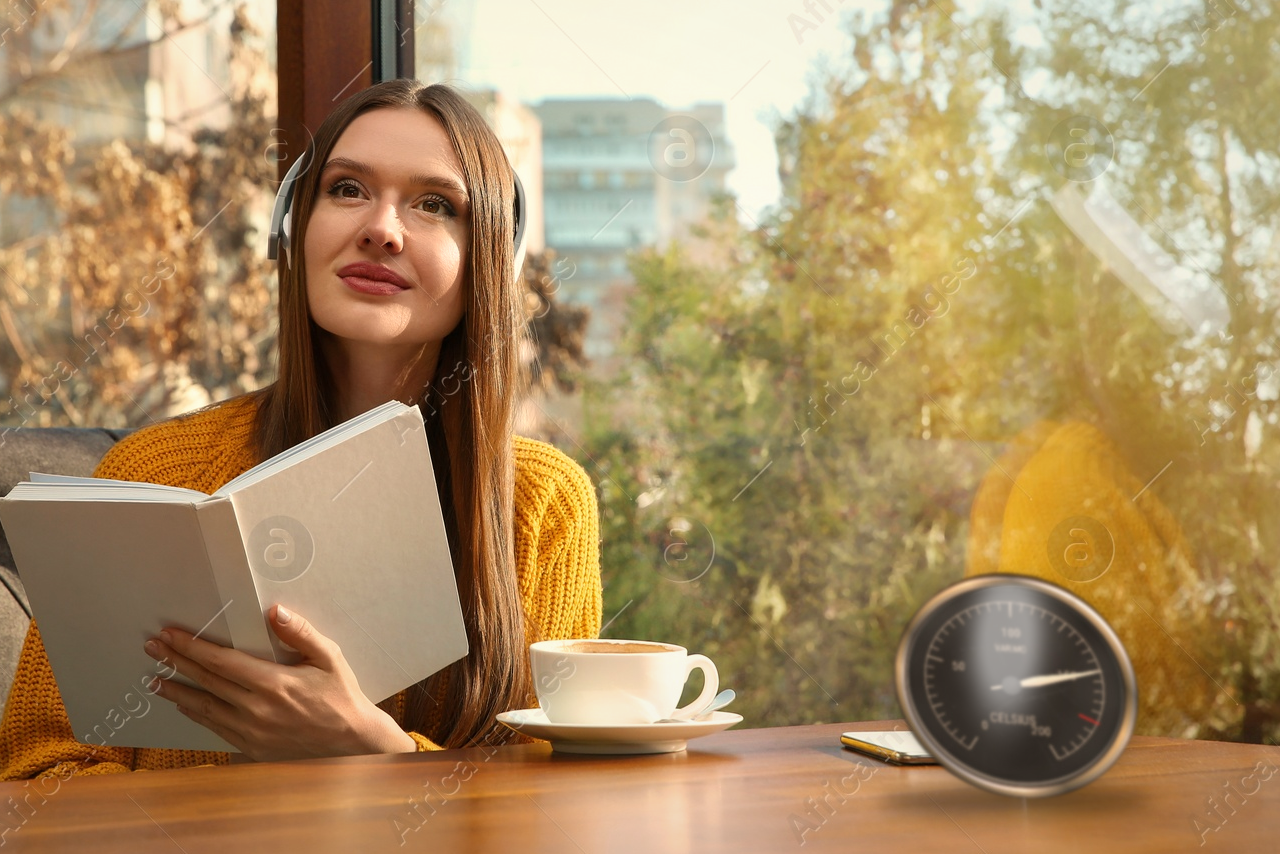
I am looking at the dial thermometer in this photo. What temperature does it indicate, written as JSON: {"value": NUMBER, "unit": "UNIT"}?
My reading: {"value": 150, "unit": "°C"}
